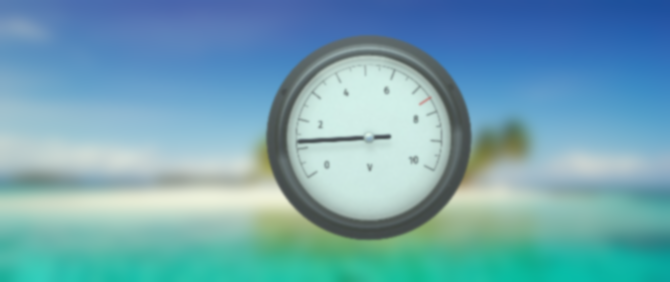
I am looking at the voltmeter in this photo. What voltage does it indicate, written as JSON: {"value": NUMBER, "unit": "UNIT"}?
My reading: {"value": 1.25, "unit": "V"}
